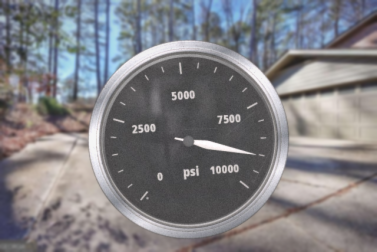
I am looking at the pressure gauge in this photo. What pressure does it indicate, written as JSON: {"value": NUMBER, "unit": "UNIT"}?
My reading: {"value": 9000, "unit": "psi"}
